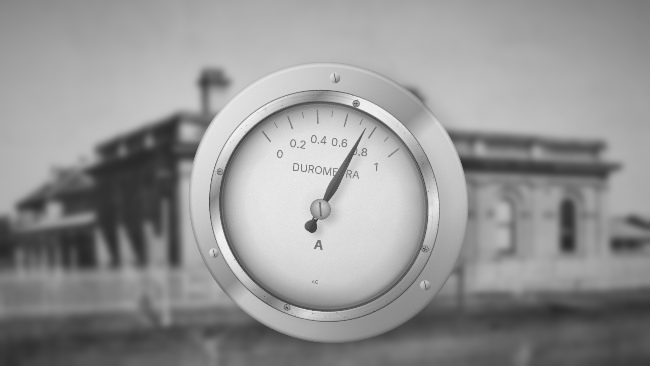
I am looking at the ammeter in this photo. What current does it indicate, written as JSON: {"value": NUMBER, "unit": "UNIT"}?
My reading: {"value": 0.75, "unit": "A"}
